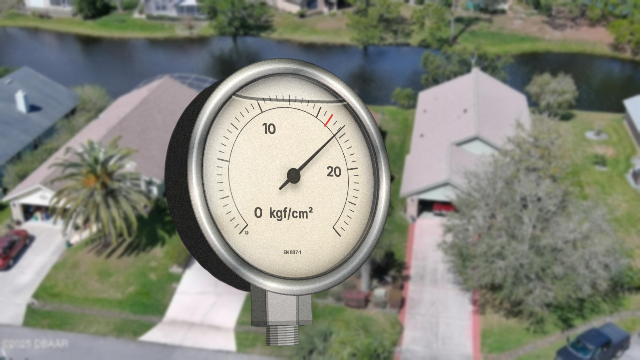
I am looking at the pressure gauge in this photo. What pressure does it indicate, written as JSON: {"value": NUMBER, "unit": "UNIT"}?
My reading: {"value": 17, "unit": "kg/cm²"}
